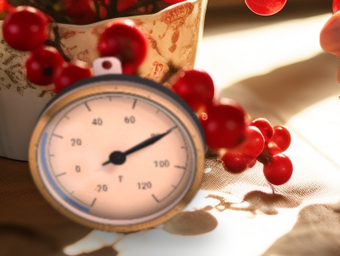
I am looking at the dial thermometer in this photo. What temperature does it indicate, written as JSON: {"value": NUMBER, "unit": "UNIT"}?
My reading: {"value": 80, "unit": "°F"}
